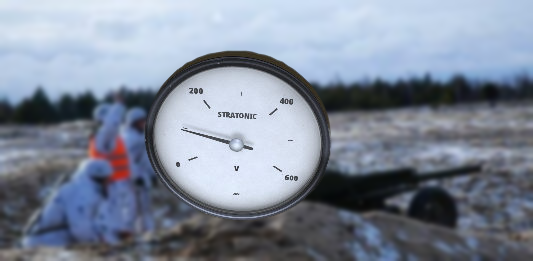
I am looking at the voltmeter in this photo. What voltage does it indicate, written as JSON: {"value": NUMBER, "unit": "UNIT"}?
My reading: {"value": 100, "unit": "V"}
